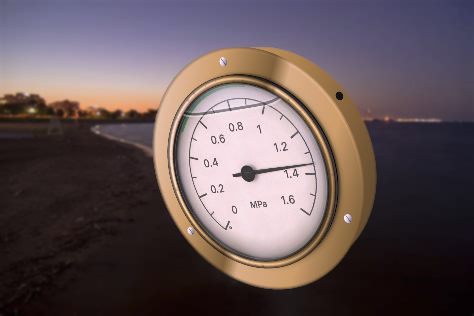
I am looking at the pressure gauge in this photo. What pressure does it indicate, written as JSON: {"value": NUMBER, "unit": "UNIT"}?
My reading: {"value": 1.35, "unit": "MPa"}
